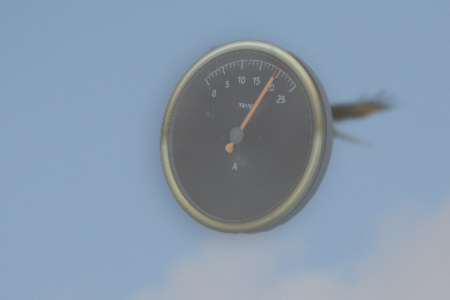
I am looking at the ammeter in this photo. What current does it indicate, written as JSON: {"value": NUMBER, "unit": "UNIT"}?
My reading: {"value": 20, "unit": "A"}
